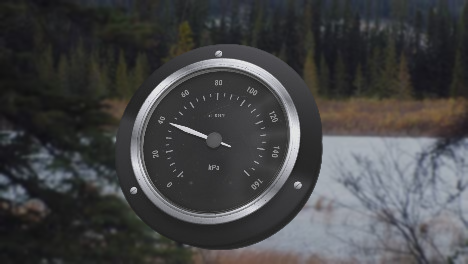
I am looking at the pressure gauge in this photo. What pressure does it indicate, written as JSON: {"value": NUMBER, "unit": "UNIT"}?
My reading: {"value": 40, "unit": "kPa"}
